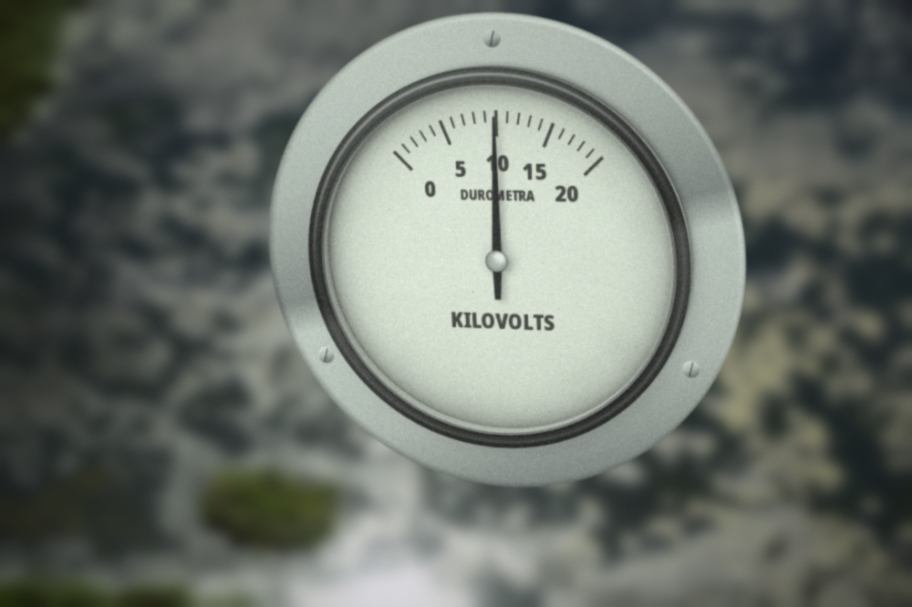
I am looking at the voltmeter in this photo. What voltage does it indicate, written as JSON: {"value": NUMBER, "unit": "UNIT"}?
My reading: {"value": 10, "unit": "kV"}
